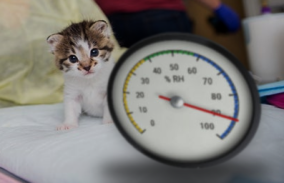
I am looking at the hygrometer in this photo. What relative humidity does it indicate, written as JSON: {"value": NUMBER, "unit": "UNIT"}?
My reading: {"value": 90, "unit": "%"}
